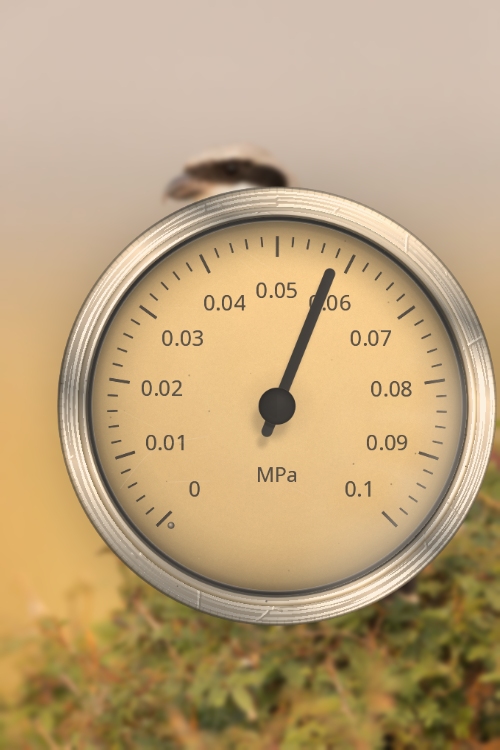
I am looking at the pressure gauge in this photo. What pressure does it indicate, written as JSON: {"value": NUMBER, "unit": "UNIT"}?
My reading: {"value": 0.058, "unit": "MPa"}
